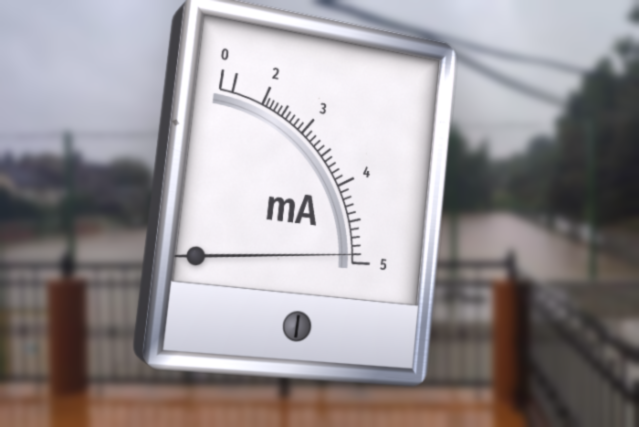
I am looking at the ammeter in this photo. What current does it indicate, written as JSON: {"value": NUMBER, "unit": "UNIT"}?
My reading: {"value": 4.9, "unit": "mA"}
